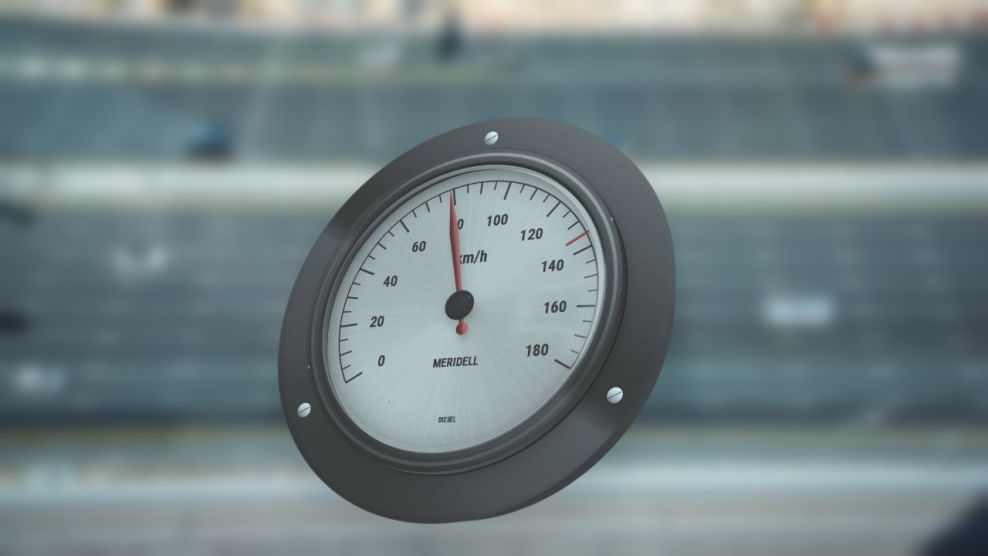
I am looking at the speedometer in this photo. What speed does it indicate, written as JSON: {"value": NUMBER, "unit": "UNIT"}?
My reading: {"value": 80, "unit": "km/h"}
